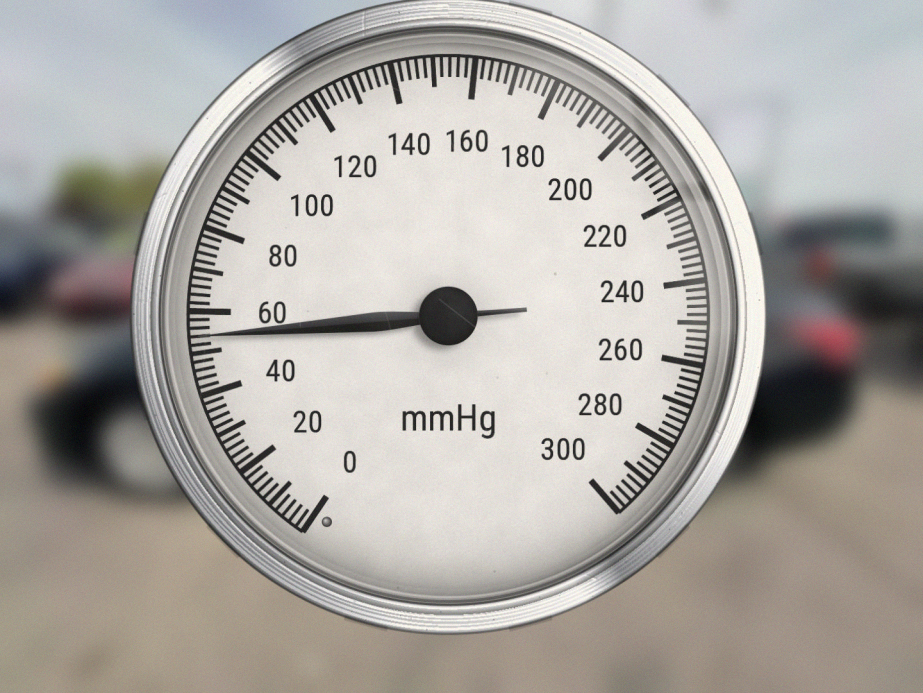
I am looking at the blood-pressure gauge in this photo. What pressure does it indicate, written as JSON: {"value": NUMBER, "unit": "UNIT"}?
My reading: {"value": 54, "unit": "mmHg"}
